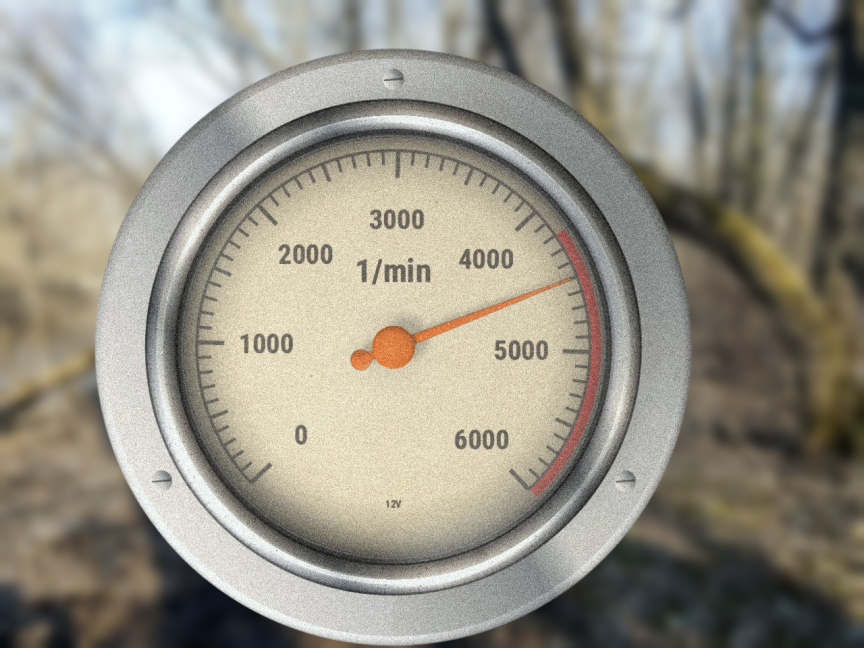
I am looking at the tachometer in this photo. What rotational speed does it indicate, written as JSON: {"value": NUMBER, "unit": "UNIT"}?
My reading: {"value": 4500, "unit": "rpm"}
